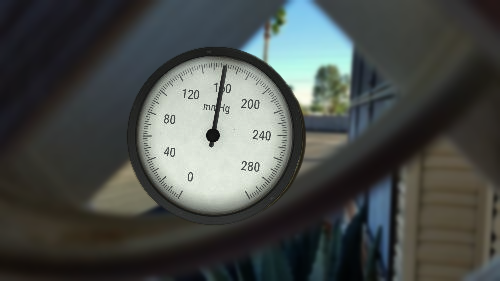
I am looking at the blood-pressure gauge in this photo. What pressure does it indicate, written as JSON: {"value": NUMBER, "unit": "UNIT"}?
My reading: {"value": 160, "unit": "mmHg"}
